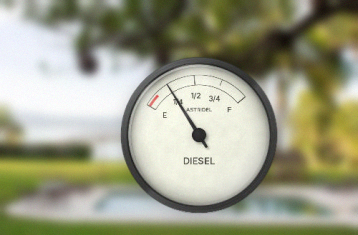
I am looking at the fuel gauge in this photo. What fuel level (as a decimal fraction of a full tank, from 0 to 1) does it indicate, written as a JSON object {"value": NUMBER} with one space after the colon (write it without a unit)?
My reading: {"value": 0.25}
